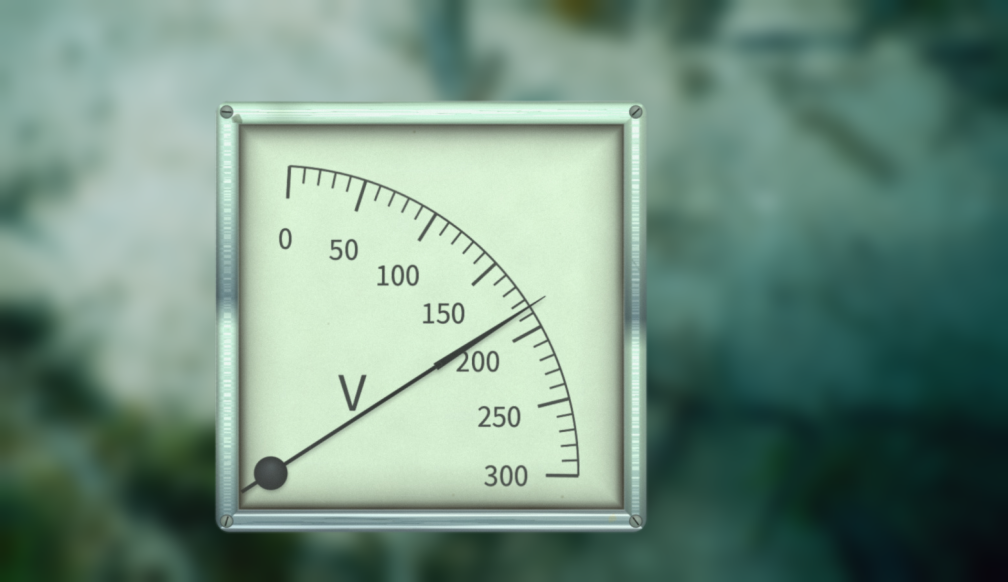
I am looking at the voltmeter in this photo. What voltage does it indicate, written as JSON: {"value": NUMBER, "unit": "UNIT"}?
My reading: {"value": 185, "unit": "V"}
